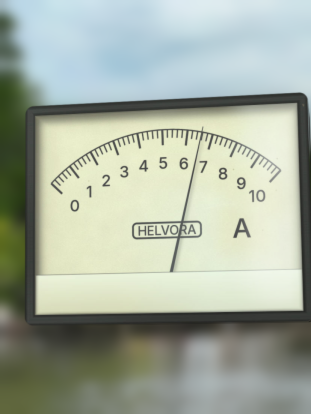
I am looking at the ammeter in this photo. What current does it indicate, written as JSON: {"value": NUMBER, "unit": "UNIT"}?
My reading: {"value": 6.6, "unit": "A"}
